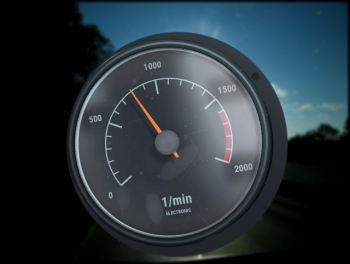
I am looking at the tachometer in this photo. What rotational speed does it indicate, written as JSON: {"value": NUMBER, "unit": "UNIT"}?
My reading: {"value": 800, "unit": "rpm"}
